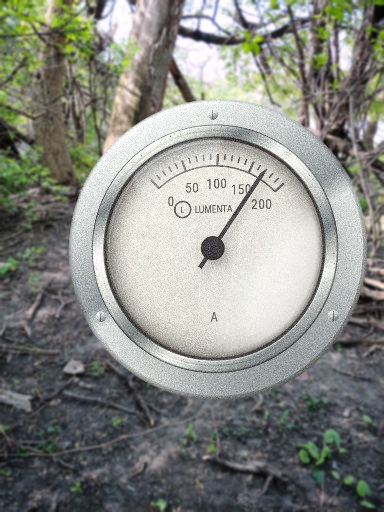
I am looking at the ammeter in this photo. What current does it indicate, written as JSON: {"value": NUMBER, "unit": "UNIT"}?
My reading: {"value": 170, "unit": "A"}
